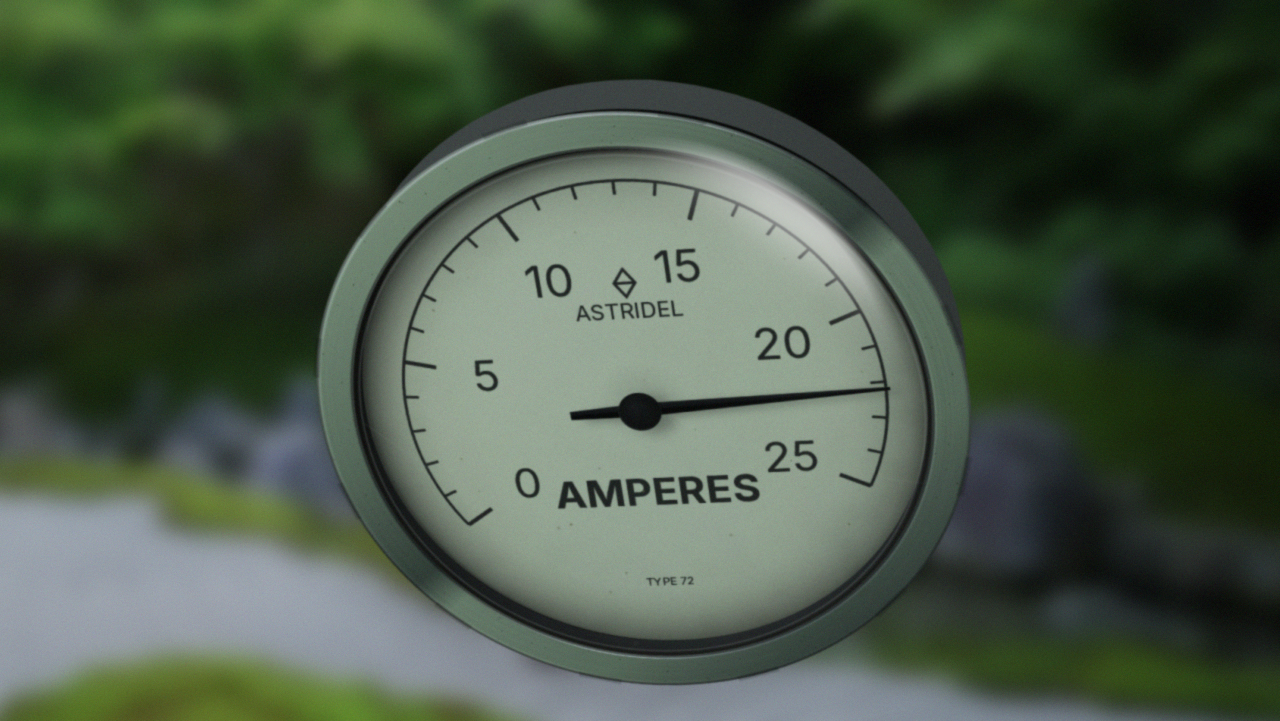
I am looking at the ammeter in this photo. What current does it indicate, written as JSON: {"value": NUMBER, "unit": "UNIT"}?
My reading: {"value": 22, "unit": "A"}
